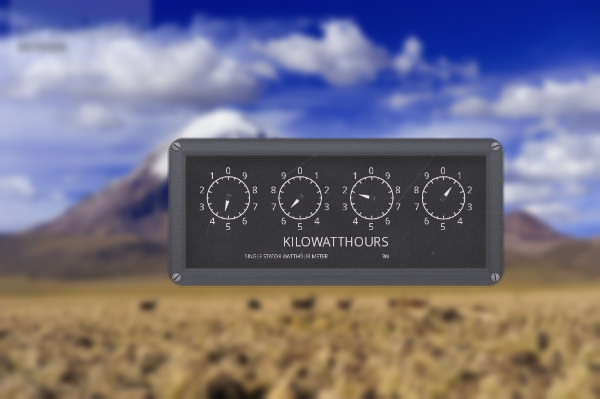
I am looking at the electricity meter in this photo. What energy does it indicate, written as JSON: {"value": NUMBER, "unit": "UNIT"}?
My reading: {"value": 4621, "unit": "kWh"}
